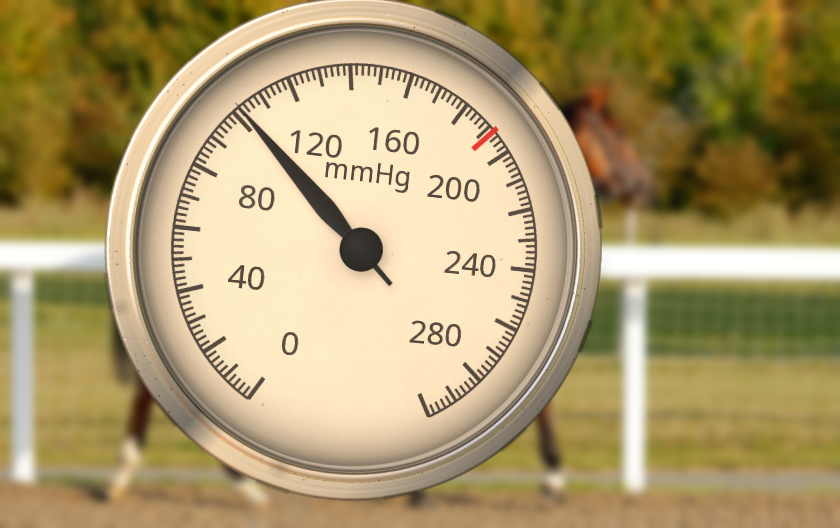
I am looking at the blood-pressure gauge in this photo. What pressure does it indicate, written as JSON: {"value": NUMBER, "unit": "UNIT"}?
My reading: {"value": 102, "unit": "mmHg"}
